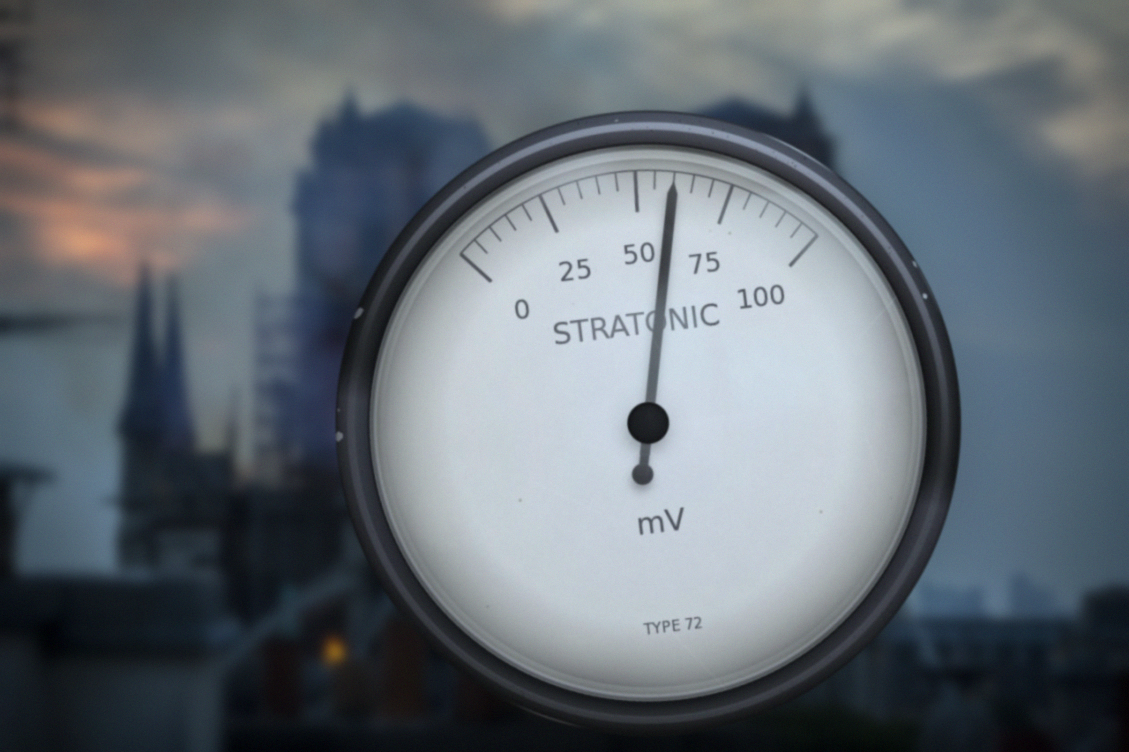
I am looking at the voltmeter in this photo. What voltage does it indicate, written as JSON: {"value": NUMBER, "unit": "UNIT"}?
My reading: {"value": 60, "unit": "mV"}
